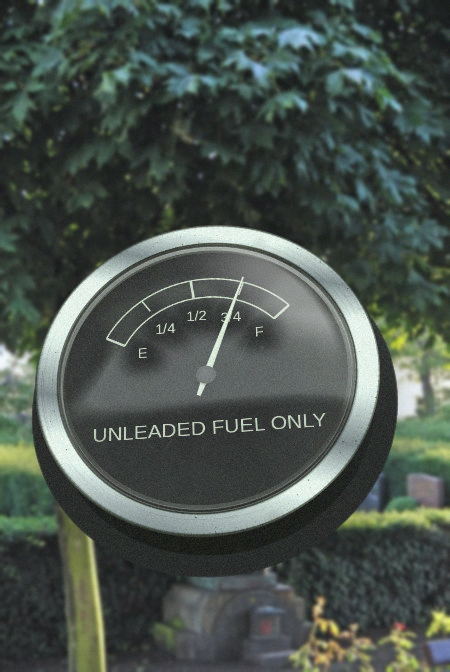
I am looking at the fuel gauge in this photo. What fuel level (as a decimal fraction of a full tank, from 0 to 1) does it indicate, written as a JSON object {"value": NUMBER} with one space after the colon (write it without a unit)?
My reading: {"value": 0.75}
